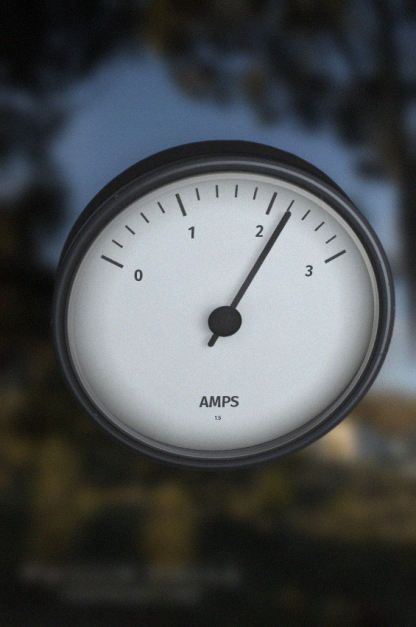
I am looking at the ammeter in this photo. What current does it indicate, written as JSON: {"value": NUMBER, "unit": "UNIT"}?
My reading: {"value": 2.2, "unit": "A"}
